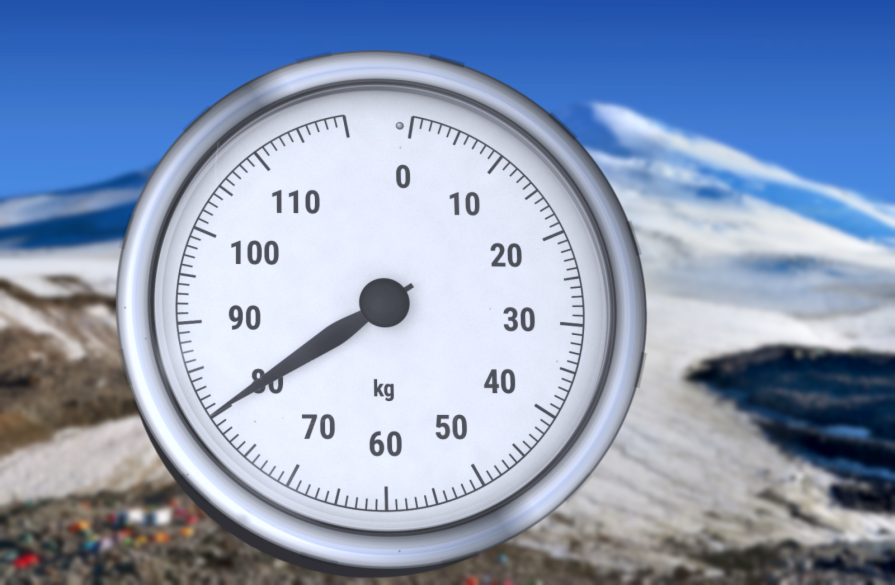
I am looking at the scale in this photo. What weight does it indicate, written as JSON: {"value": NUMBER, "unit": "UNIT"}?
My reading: {"value": 80, "unit": "kg"}
